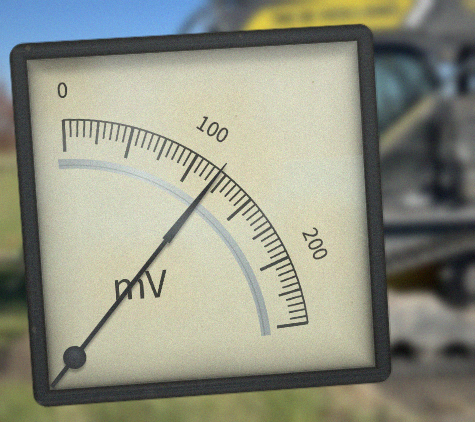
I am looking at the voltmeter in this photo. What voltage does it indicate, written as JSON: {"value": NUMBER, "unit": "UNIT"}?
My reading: {"value": 120, "unit": "mV"}
